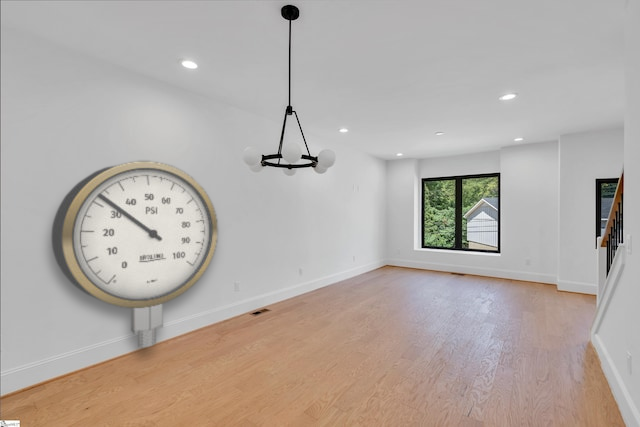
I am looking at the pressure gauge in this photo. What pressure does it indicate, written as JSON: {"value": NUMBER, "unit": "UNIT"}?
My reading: {"value": 32.5, "unit": "psi"}
